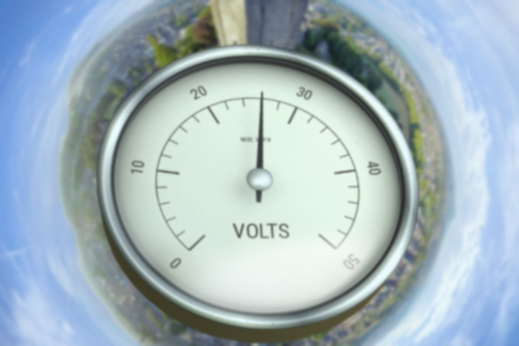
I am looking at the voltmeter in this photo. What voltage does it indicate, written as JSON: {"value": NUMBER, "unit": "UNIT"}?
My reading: {"value": 26, "unit": "V"}
